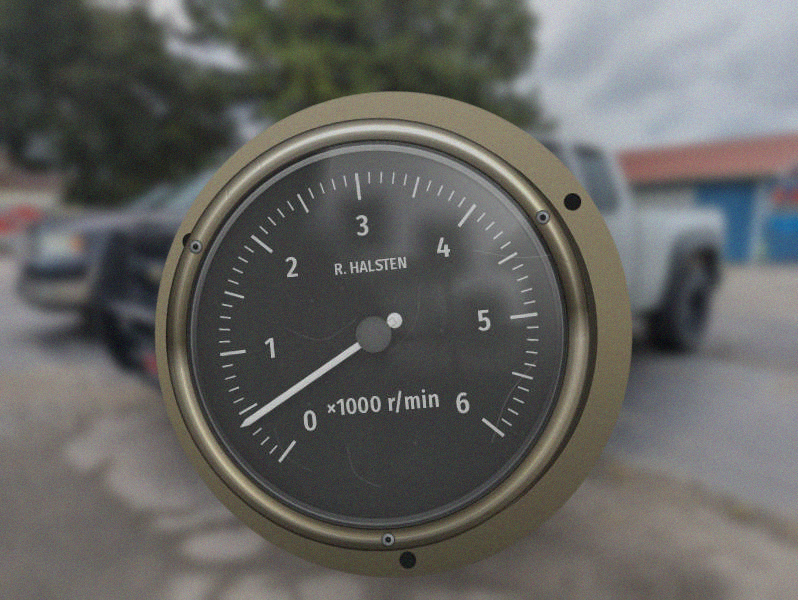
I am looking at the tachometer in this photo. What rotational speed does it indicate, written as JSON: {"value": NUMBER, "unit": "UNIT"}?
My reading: {"value": 400, "unit": "rpm"}
